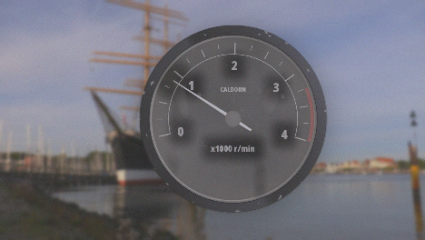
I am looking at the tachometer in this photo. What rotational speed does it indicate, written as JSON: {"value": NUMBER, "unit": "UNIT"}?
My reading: {"value": 875, "unit": "rpm"}
